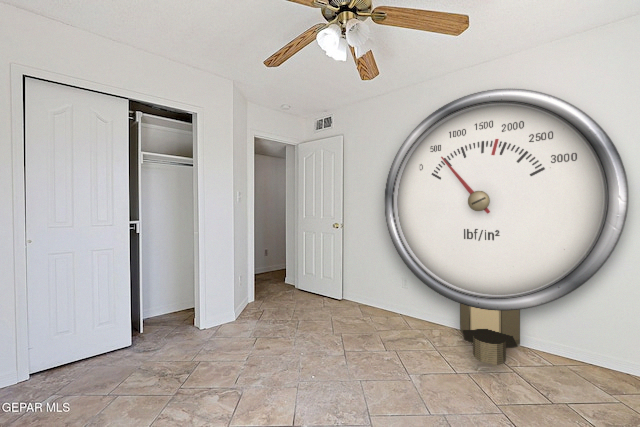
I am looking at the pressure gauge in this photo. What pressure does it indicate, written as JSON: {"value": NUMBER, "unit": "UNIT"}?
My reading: {"value": 500, "unit": "psi"}
